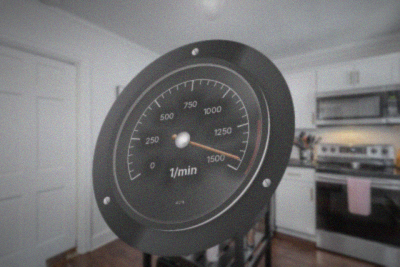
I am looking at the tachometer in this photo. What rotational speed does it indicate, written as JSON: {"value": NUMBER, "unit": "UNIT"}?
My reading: {"value": 1450, "unit": "rpm"}
